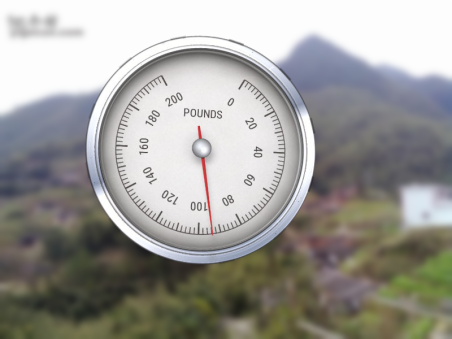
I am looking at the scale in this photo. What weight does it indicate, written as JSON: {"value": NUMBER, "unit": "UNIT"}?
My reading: {"value": 94, "unit": "lb"}
